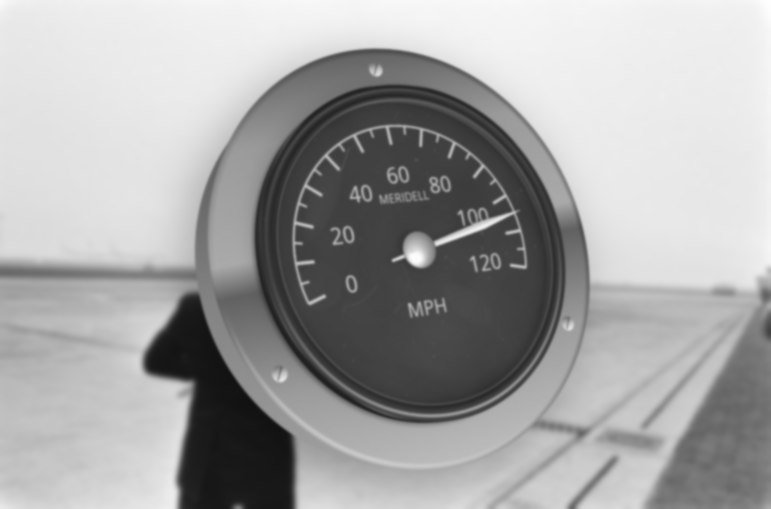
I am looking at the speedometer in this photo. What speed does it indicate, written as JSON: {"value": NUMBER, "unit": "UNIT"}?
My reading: {"value": 105, "unit": "mph"}
